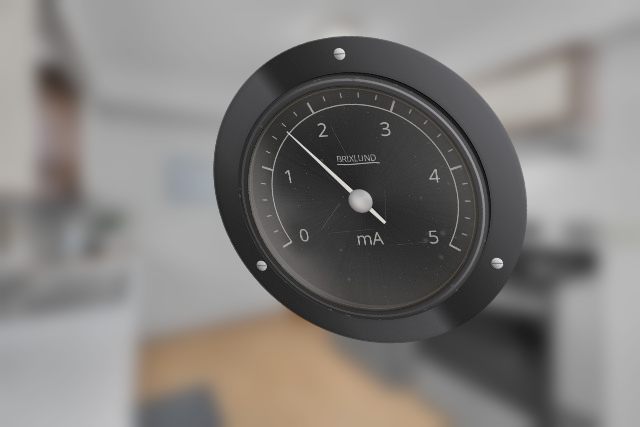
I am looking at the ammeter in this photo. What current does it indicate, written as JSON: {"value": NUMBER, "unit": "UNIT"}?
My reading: {"value": 1.6, "unit": "mA"}
